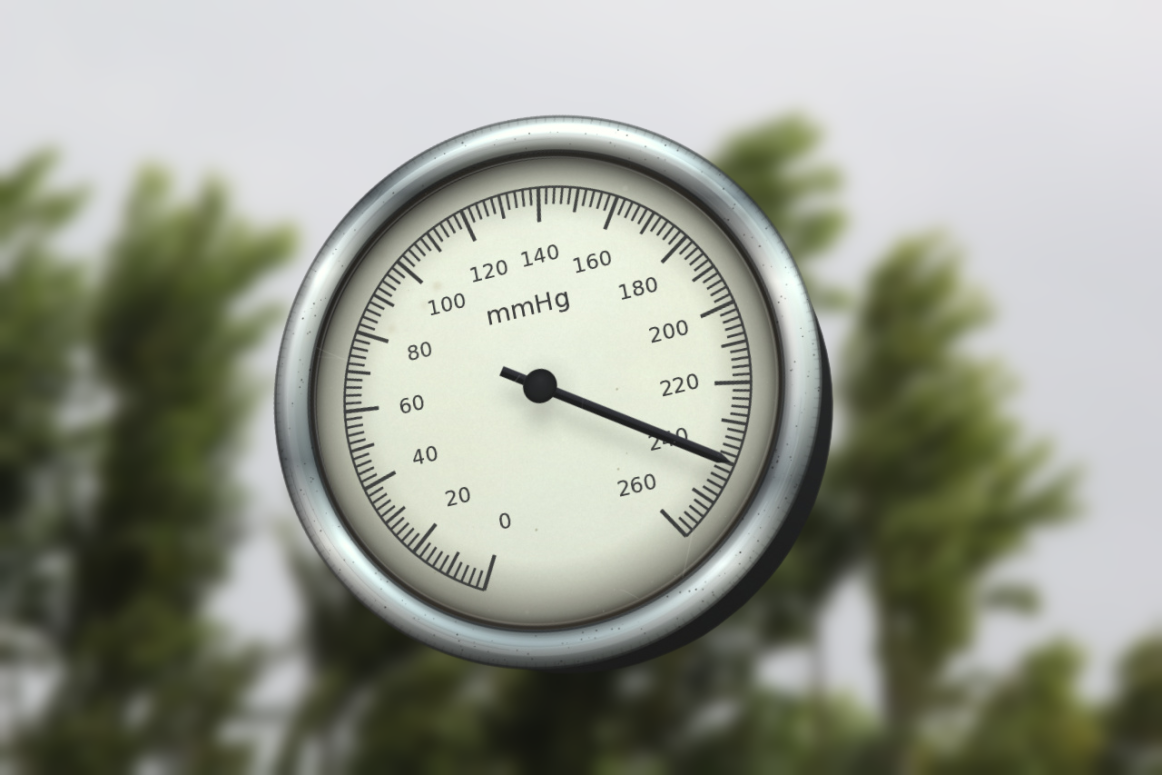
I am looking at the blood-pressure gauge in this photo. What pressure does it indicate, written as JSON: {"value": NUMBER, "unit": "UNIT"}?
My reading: {"value": 240, "unit": "mmHg"}
